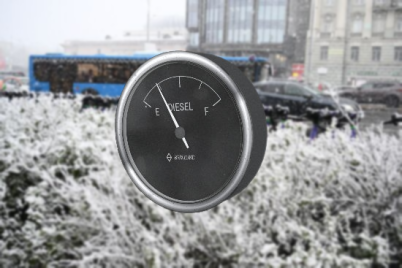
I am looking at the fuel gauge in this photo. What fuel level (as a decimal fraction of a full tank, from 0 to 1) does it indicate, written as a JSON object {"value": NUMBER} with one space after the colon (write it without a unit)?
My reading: {"value": 0.25}
